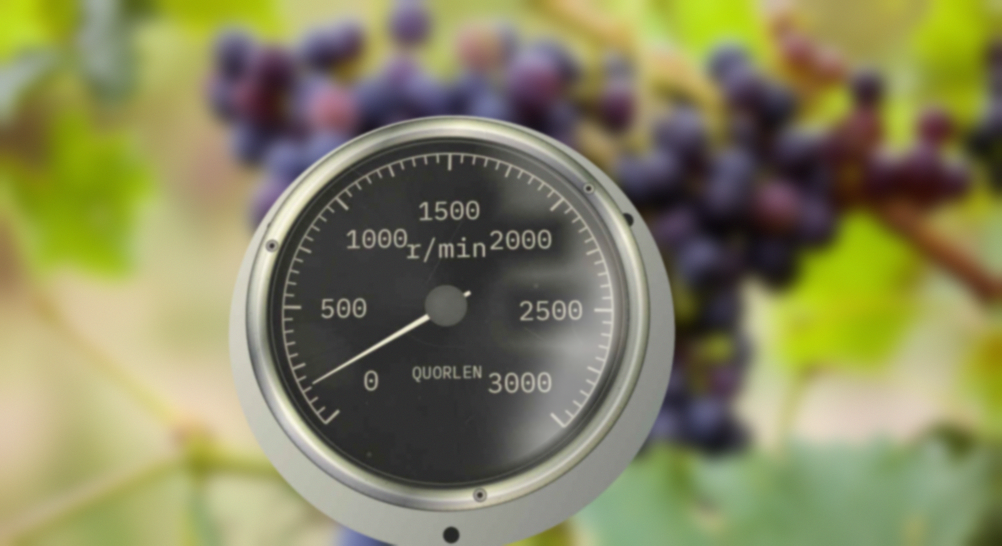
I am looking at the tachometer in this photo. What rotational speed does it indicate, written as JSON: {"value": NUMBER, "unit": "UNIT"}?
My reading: {"value": 150, "unit": "rpm"}
